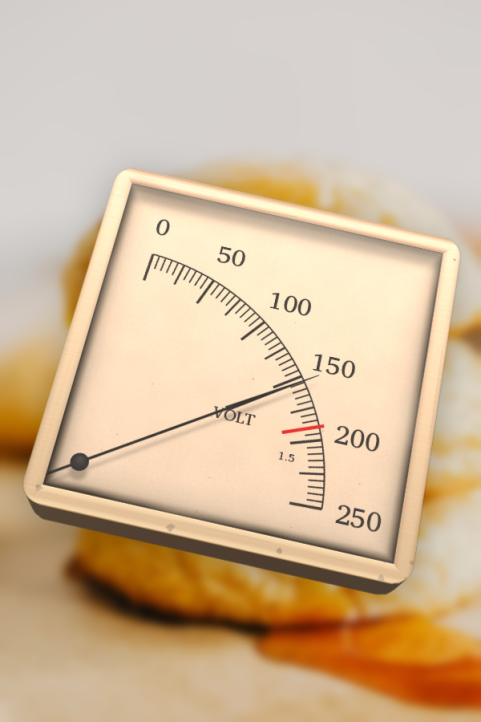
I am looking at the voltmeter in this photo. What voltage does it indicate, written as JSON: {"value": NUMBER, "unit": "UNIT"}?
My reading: {"value": 155, "unit": "V"}
